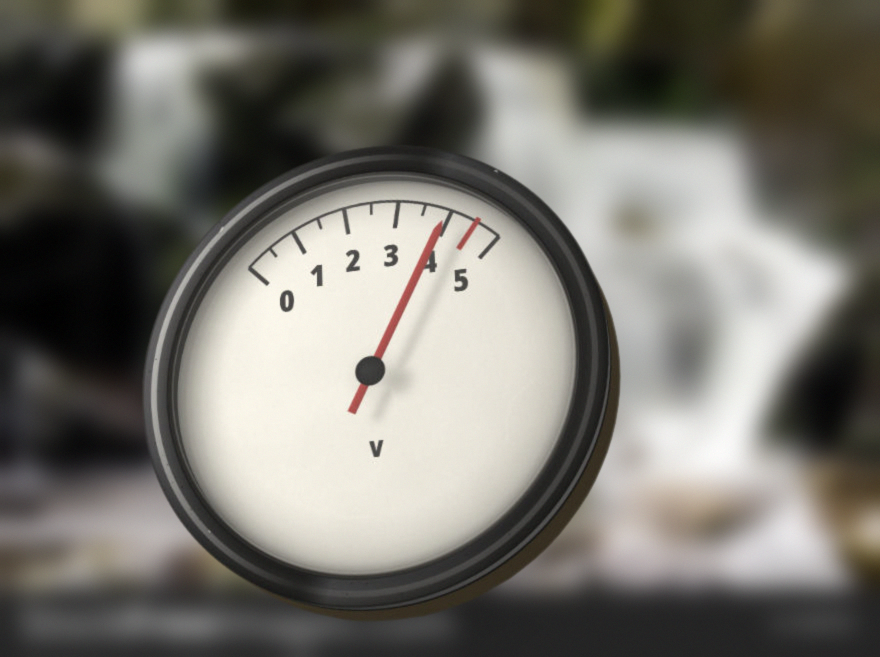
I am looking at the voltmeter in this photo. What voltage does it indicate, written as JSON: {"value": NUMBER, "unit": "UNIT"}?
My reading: {"value": 4, "unit": "V"}
